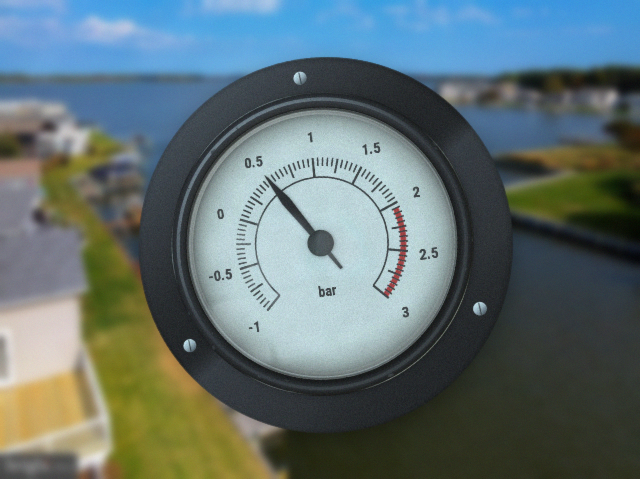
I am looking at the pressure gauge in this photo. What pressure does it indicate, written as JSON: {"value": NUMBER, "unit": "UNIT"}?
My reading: {"value": 0.5, "unit": "bar"}
